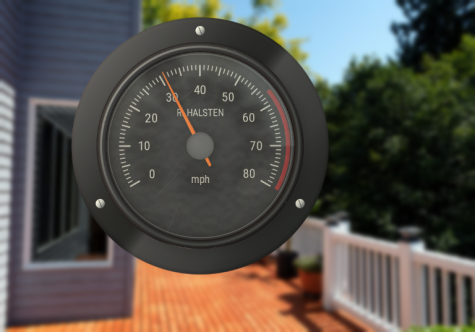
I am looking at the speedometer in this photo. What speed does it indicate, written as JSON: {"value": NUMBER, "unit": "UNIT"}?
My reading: {"value": 31, "unit": "mph"}
